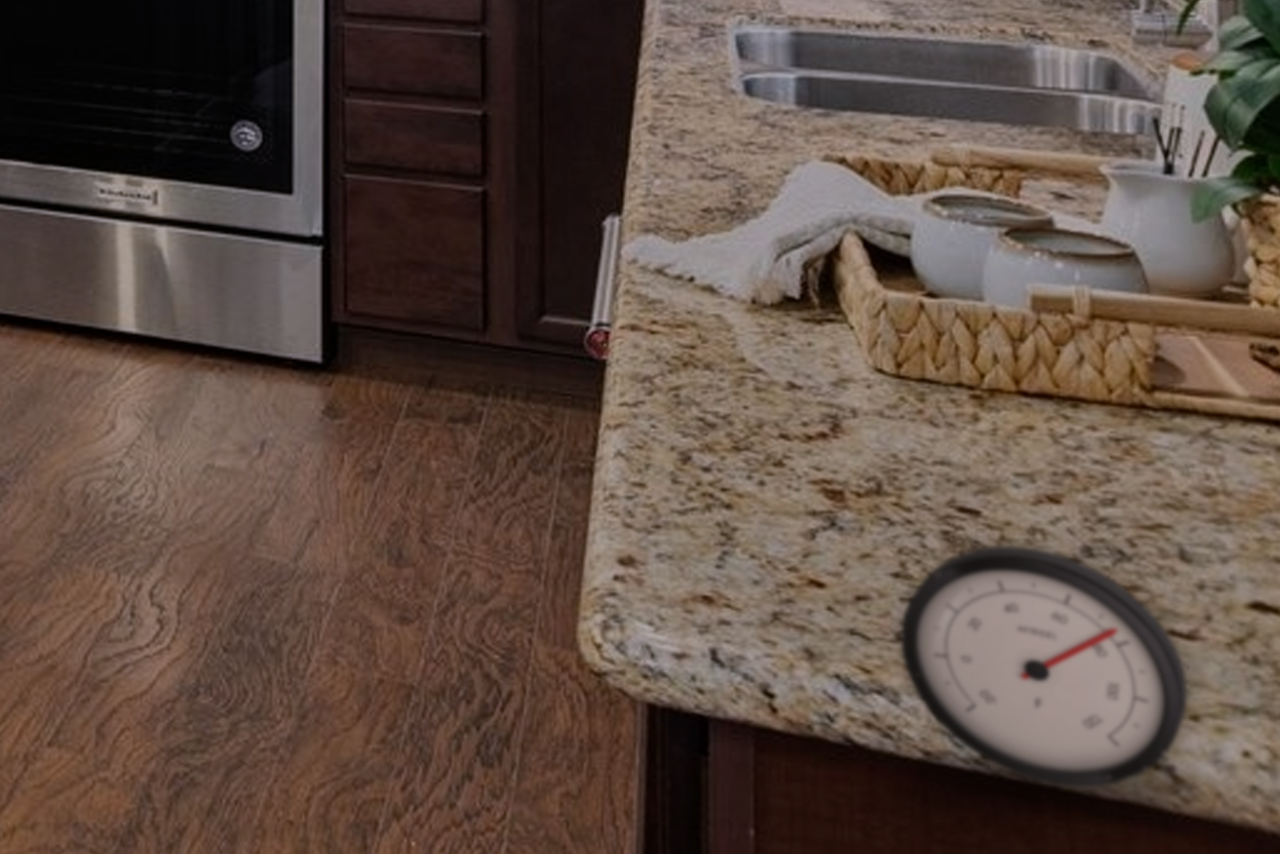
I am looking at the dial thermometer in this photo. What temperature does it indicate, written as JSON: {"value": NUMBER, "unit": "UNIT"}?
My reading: {"value": 75, "unit": "°F"}
